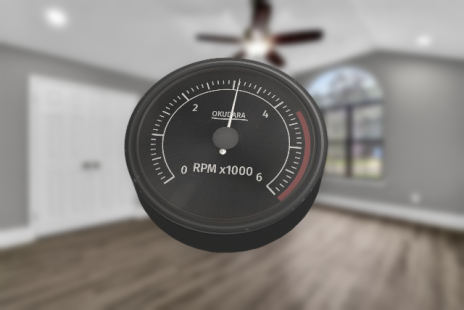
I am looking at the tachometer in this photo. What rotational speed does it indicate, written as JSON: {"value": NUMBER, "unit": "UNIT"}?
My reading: {"value": 3100, "unit": "rpm"}
